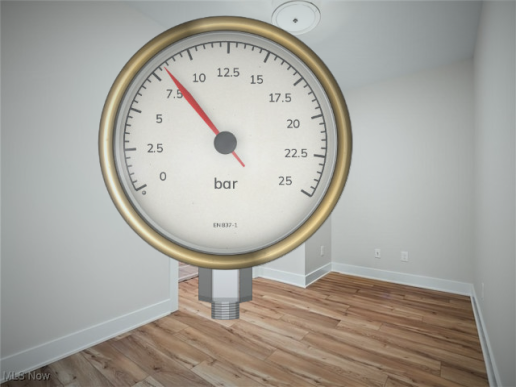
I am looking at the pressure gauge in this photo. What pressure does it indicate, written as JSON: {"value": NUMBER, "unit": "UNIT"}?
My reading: {"value": 8.25, "unit": "bar"}
